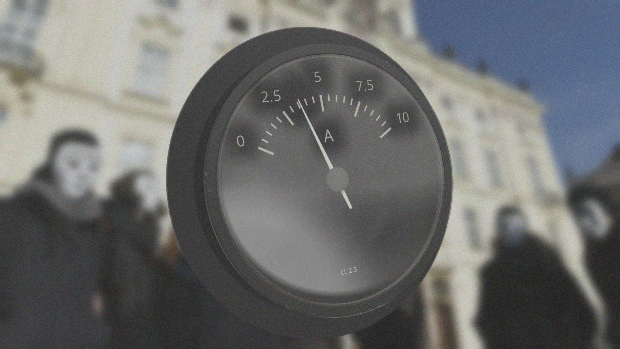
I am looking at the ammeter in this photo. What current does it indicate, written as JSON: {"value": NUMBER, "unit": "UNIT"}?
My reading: {"value": 3.5, "unit": "A"}
